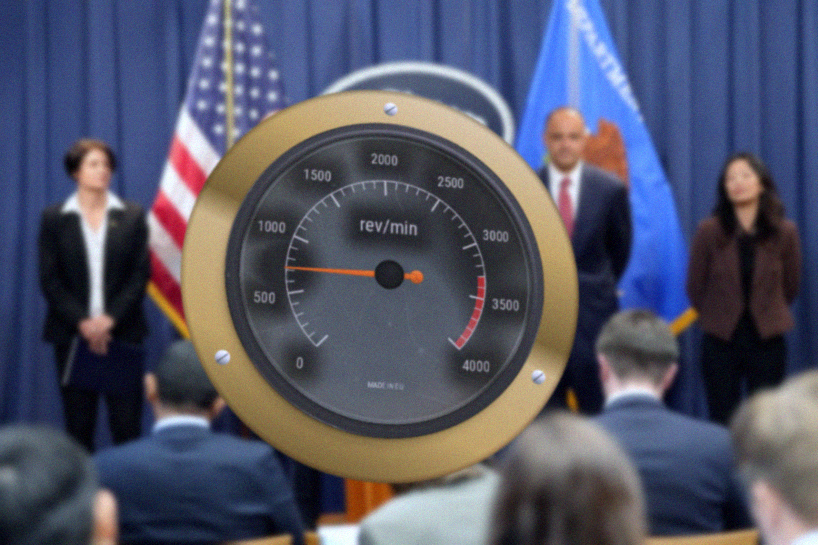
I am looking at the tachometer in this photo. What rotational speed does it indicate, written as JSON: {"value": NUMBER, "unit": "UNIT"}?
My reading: {"value": 700, "unit": "rpm"}
